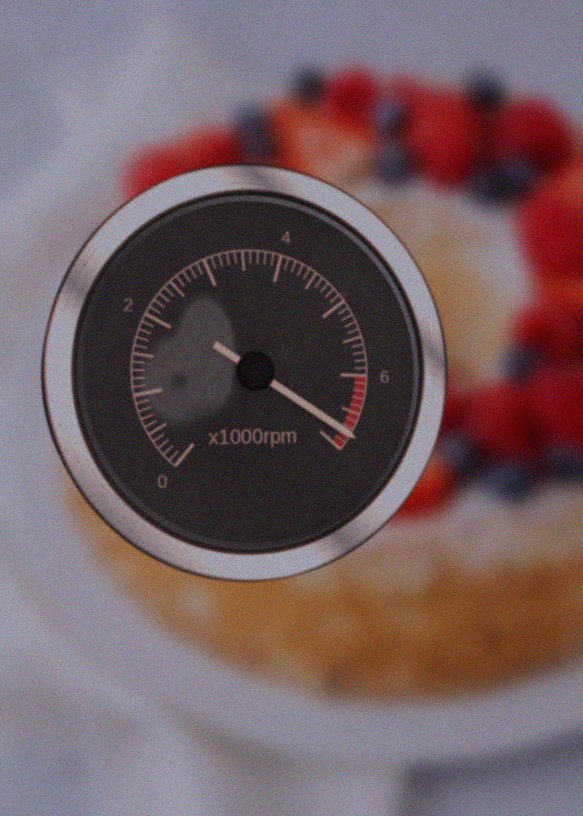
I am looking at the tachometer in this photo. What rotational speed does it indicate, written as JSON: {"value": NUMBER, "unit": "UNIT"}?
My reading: {"value": 6800, "unit": "rpm"}
